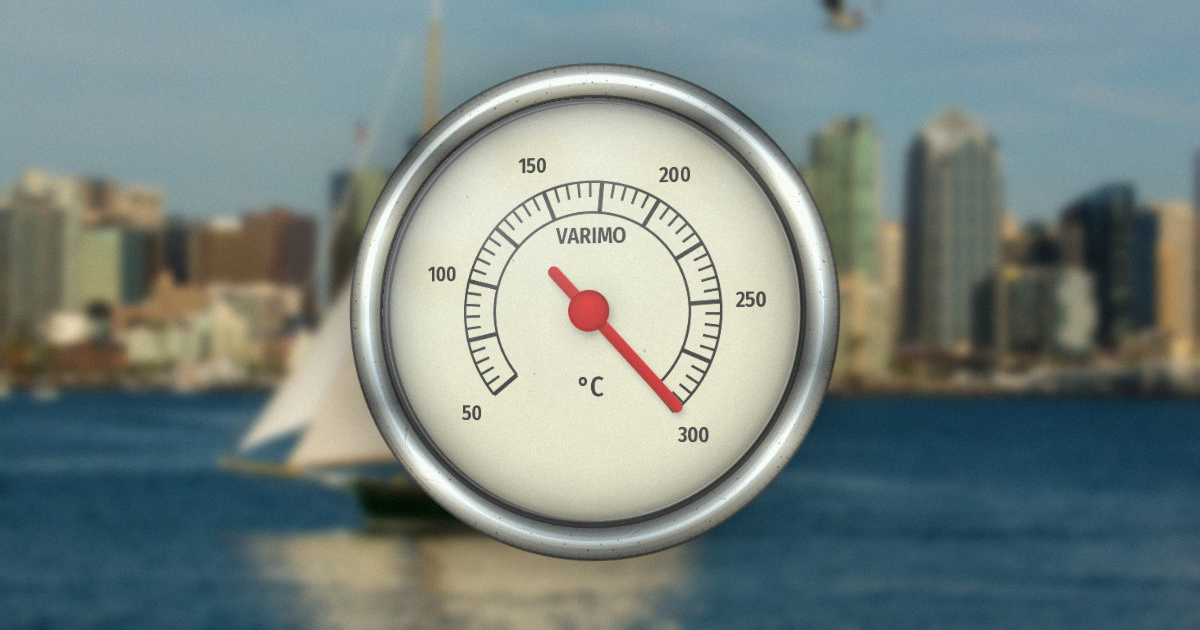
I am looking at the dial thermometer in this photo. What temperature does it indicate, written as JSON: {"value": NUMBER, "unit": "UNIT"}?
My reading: {"value": 297.5, "unit": "°C"}
